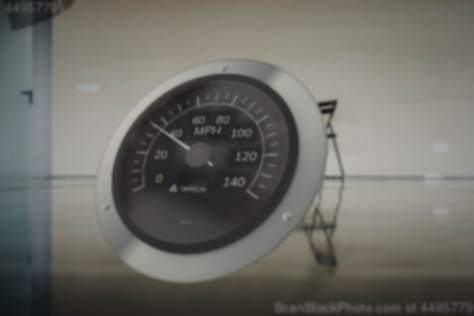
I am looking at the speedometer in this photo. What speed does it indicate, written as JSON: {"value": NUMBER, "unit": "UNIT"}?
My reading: {"value": 35, "unit": "mph"}
